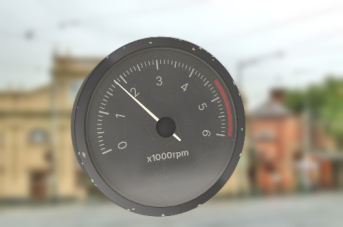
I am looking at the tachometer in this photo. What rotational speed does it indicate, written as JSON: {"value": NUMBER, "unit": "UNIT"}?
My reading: {"value": 1800, "unit": "rpm"}
